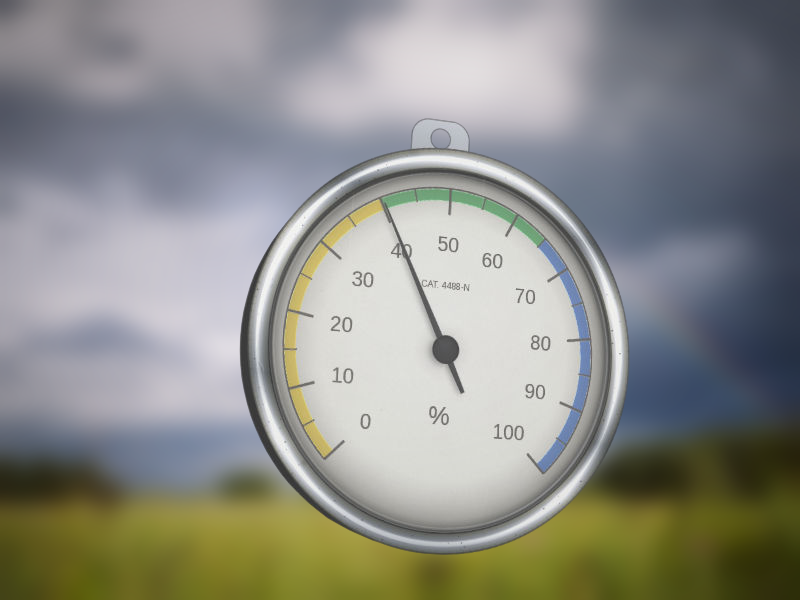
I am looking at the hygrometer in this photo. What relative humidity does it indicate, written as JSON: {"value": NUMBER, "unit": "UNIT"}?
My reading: {"value": 40, "unit": "%"}
